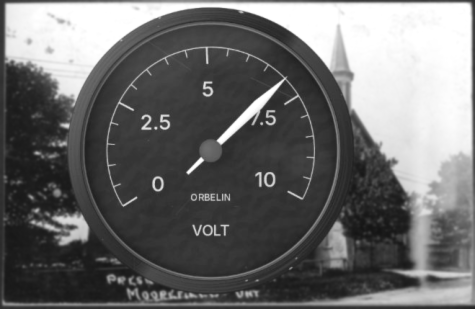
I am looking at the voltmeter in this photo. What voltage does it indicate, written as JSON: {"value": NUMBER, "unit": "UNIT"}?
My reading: {"value": 7, "unit": "V"}
